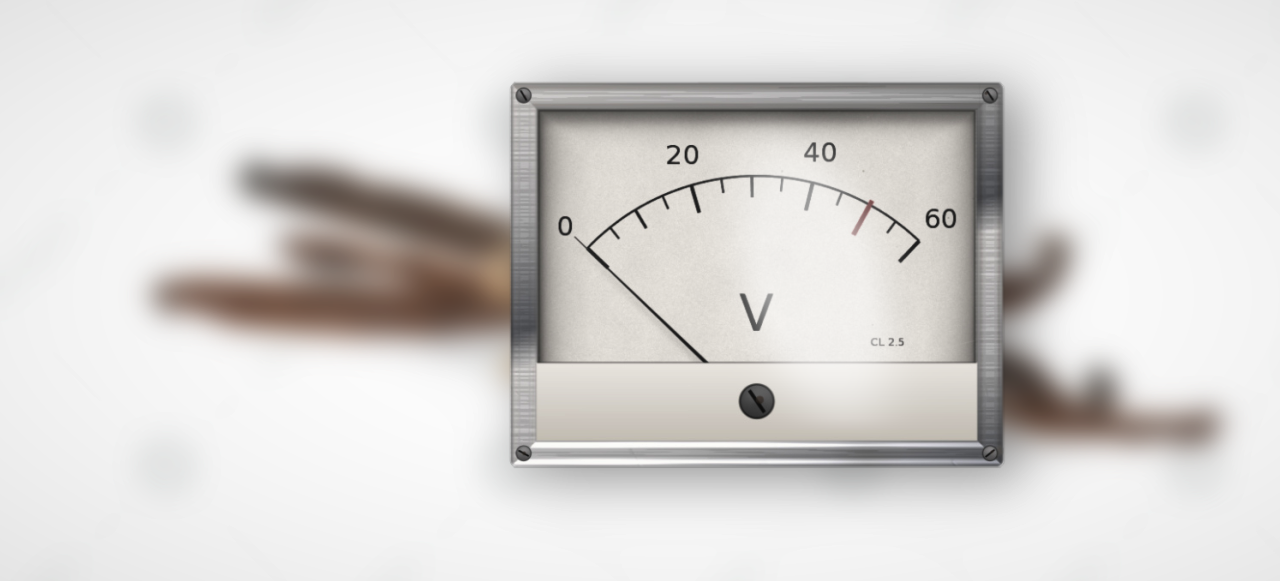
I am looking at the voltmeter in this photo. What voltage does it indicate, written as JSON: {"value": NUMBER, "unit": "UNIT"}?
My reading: {"value": 0, "unit": "V"}
